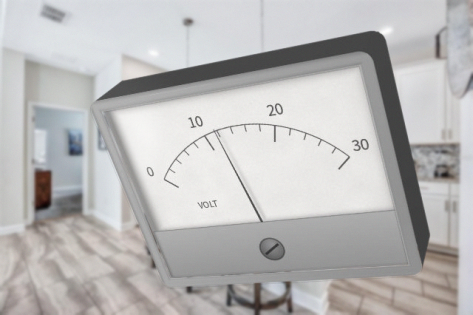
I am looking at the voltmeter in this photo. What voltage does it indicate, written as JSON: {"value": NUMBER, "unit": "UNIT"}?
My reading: {"value": 12, "unit": "V"}
